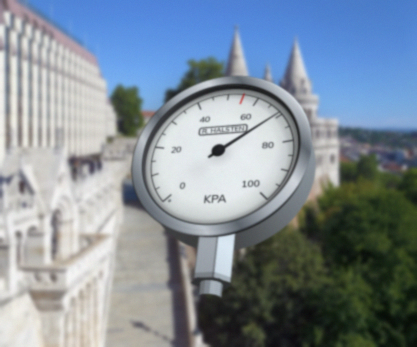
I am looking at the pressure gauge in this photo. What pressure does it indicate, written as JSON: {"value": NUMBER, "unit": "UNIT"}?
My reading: {"value": 70, "unit": "kPa"}
